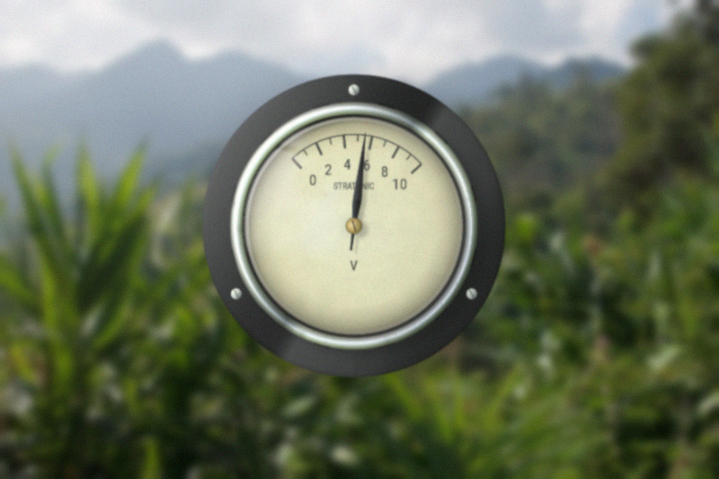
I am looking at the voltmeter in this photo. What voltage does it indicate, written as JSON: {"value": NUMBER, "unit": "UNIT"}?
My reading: {"value": 5.5, "unit": "V"}
